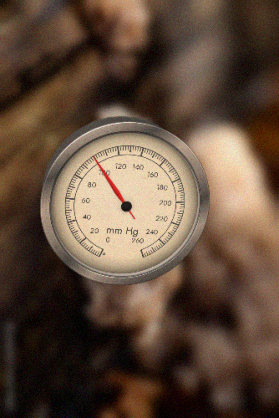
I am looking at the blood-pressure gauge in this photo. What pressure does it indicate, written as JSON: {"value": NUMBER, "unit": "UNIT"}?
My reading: {"value": 100, "unit": "mmHg"}
